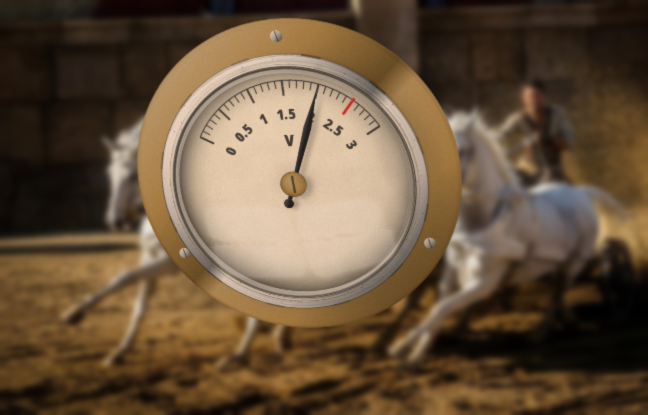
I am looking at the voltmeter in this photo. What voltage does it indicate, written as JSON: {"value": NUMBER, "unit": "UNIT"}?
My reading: {"value": 2, "unit": "V"}
